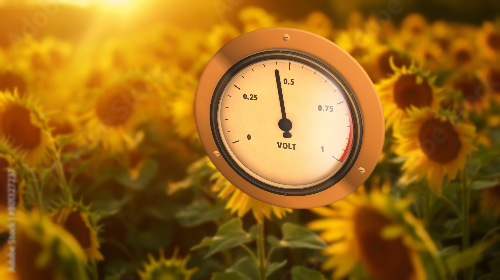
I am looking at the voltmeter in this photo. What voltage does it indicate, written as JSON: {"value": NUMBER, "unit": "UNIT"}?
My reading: {"value": 0.45, "unit": "V"}
